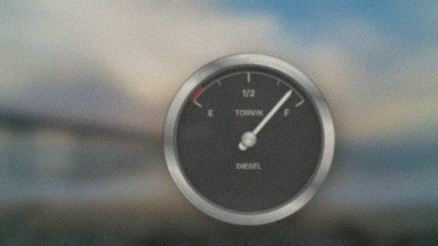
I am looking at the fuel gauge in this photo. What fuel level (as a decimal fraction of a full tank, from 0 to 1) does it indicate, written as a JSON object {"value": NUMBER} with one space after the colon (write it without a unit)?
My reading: {"value": 0.875}
